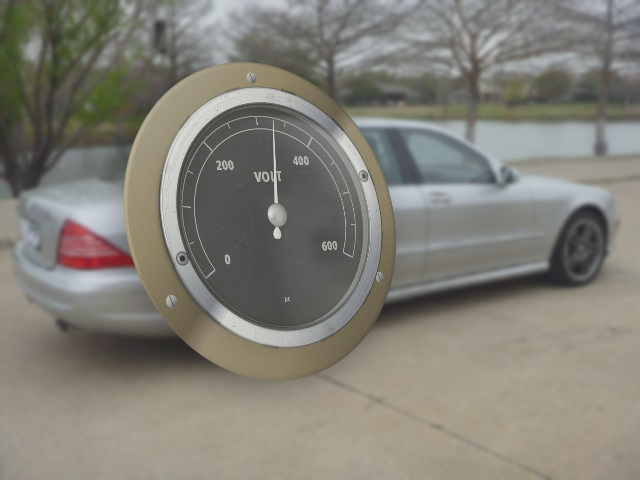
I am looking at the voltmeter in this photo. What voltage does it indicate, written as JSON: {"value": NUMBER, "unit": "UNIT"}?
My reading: {"value": 325, "unit": "V"}
